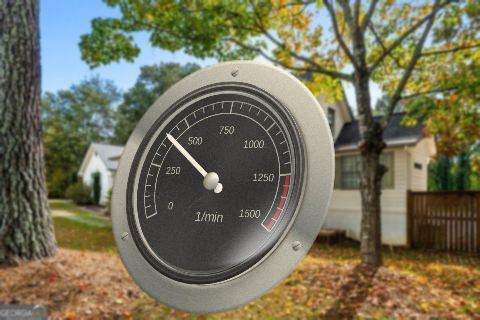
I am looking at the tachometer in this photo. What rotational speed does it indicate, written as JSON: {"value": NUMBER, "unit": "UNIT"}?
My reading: {"value": 400, "unit": "rpm"}
